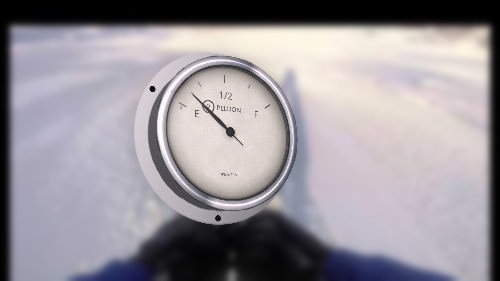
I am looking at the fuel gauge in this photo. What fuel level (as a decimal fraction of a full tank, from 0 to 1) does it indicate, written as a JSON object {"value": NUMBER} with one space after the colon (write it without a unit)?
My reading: {"value": 0.125}
